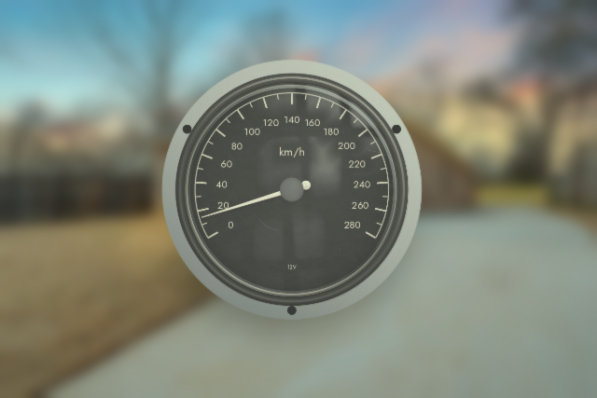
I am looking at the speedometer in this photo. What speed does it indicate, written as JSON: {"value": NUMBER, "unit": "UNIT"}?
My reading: {"value": 15, "unit": "km/h"}
